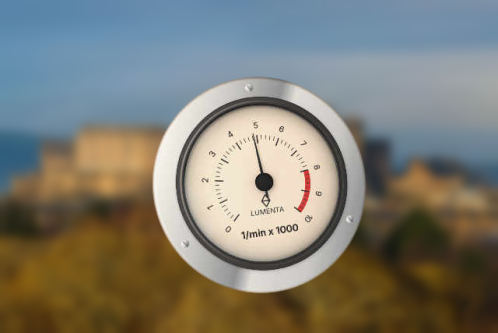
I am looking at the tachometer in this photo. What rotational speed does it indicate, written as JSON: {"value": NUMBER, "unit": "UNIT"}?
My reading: {"value": 4800, "unit": "rpm"}
